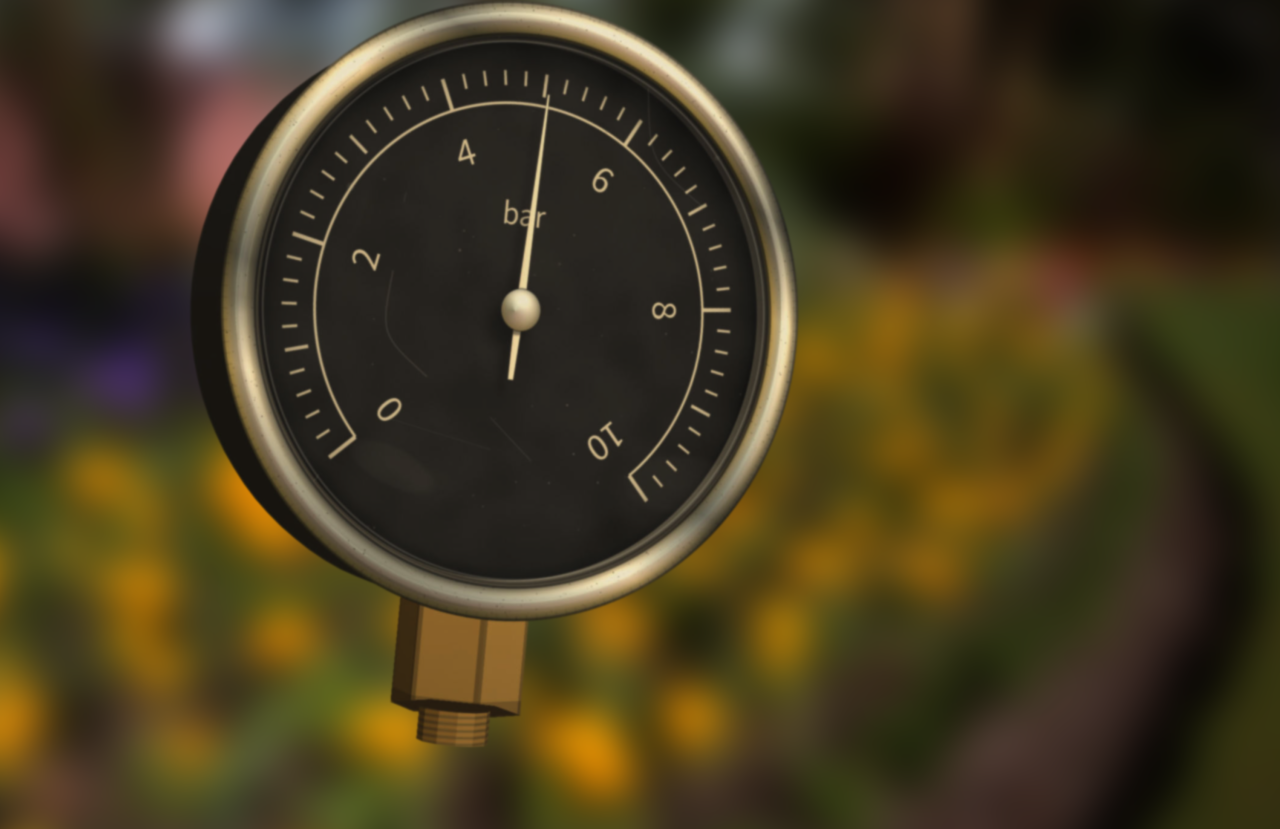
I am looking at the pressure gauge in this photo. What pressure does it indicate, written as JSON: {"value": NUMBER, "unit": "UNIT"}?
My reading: {"value": 5, "unit": "bar"}
